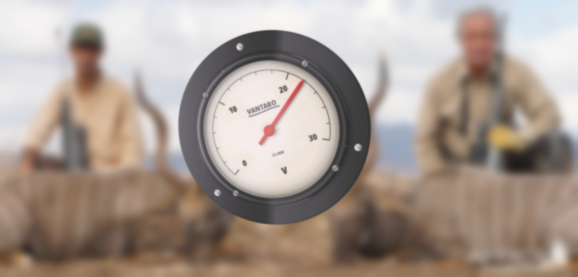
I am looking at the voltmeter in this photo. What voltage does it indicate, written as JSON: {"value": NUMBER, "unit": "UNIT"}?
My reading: {"value": 22, "unit": "V"}
